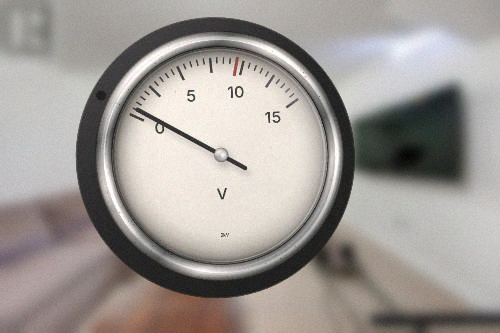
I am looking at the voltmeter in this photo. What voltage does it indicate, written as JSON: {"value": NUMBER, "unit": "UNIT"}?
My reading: {"value": 0.5, "unit": "V"}
